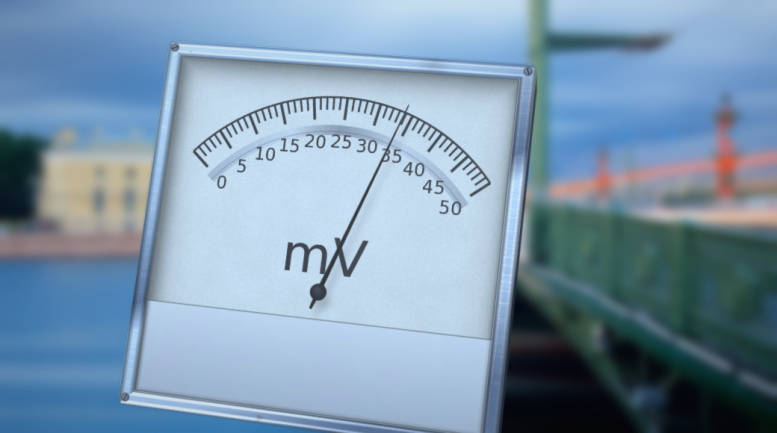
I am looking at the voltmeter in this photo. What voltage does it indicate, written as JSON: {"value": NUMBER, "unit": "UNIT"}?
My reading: {"value": 34, "unit": "mV"}
